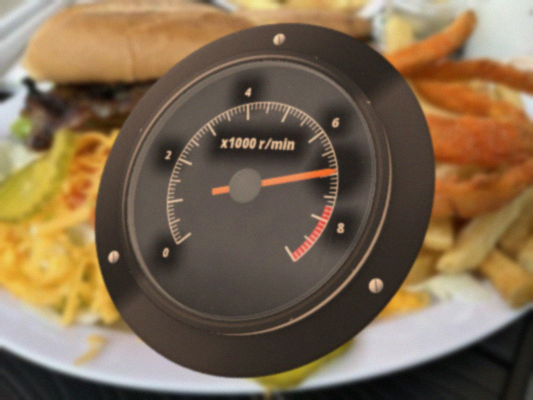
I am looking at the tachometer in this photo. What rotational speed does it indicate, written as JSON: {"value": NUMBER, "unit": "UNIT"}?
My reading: {"value": 7000, "unit": "rpm"}
